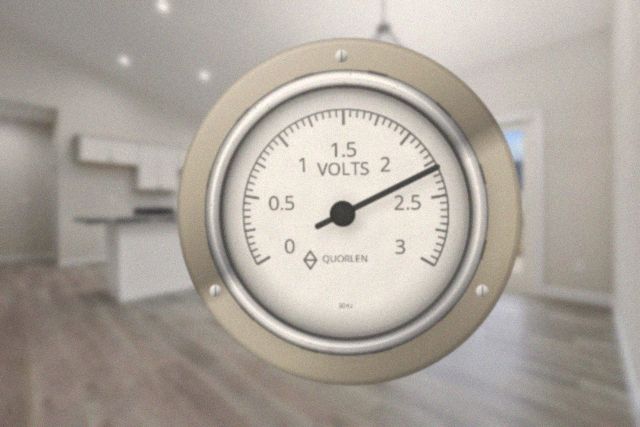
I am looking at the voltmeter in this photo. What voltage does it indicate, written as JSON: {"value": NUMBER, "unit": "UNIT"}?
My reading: {"value": 2.3, "unit": "V"}
